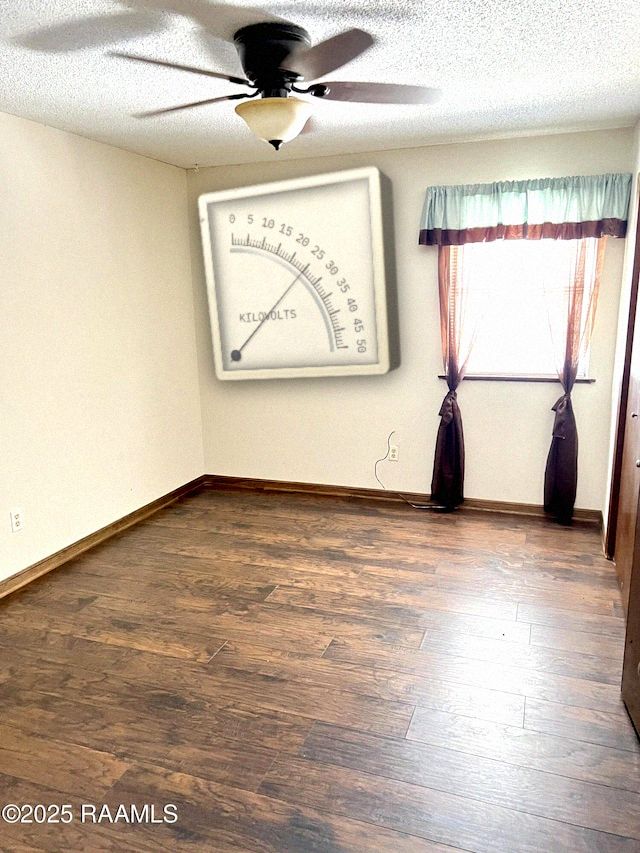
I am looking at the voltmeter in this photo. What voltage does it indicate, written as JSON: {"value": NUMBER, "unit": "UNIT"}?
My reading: {"value": 25, "unit": "kV"}
